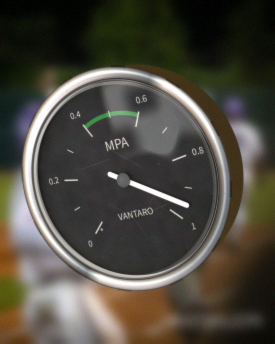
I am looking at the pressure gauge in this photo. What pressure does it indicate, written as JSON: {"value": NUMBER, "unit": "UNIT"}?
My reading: {"value": 0.95, "unit": "MPa"}
